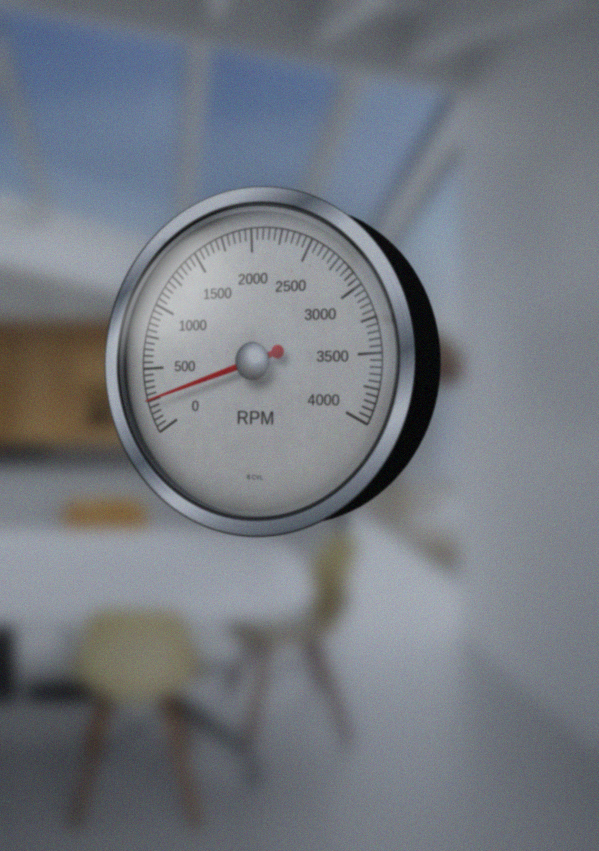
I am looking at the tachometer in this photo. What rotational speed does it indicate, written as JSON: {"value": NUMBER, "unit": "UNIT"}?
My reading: {"value": 250, "unit": "rpm"}
